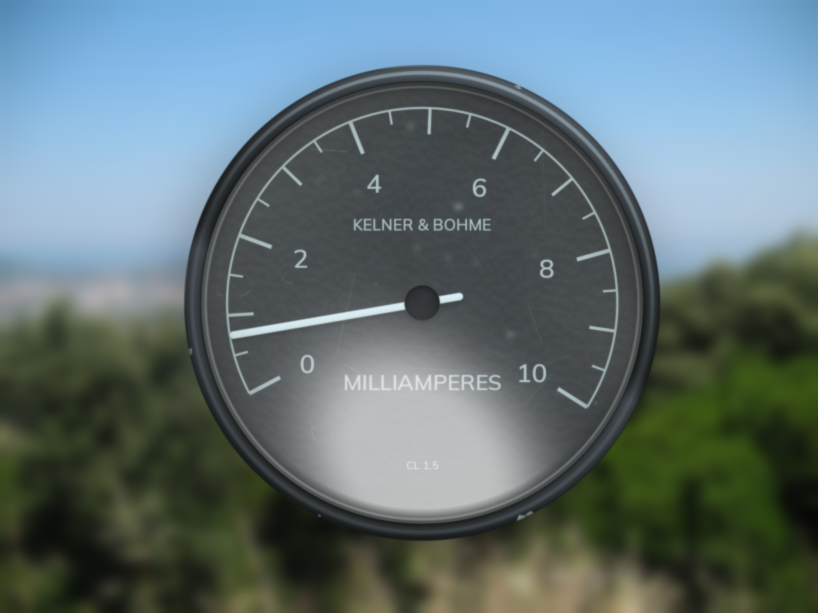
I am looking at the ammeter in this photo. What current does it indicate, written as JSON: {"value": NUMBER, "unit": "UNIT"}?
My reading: {"value": 0.75, "unit": "mA"}
